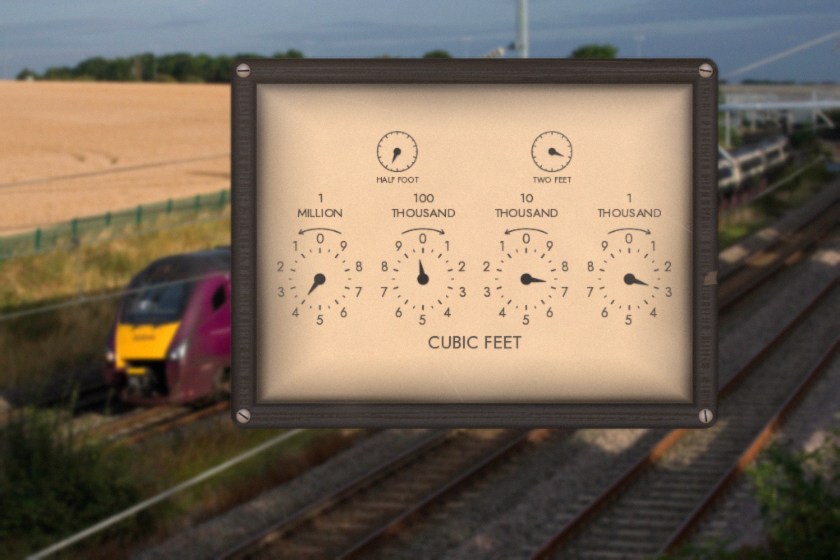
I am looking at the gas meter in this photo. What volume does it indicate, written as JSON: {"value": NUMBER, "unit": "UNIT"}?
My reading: {"value": 397300, "unit": "ft³"}
